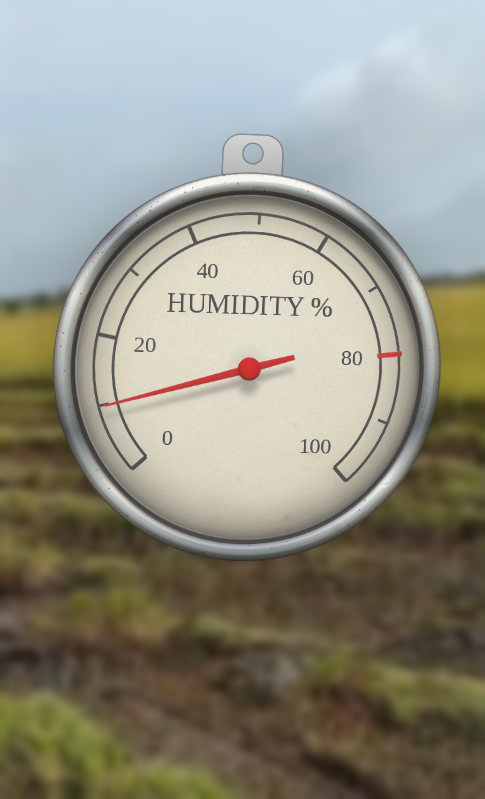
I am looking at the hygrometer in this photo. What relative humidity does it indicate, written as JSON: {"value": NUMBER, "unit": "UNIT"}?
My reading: {"value": 10, "unit": "%"}
